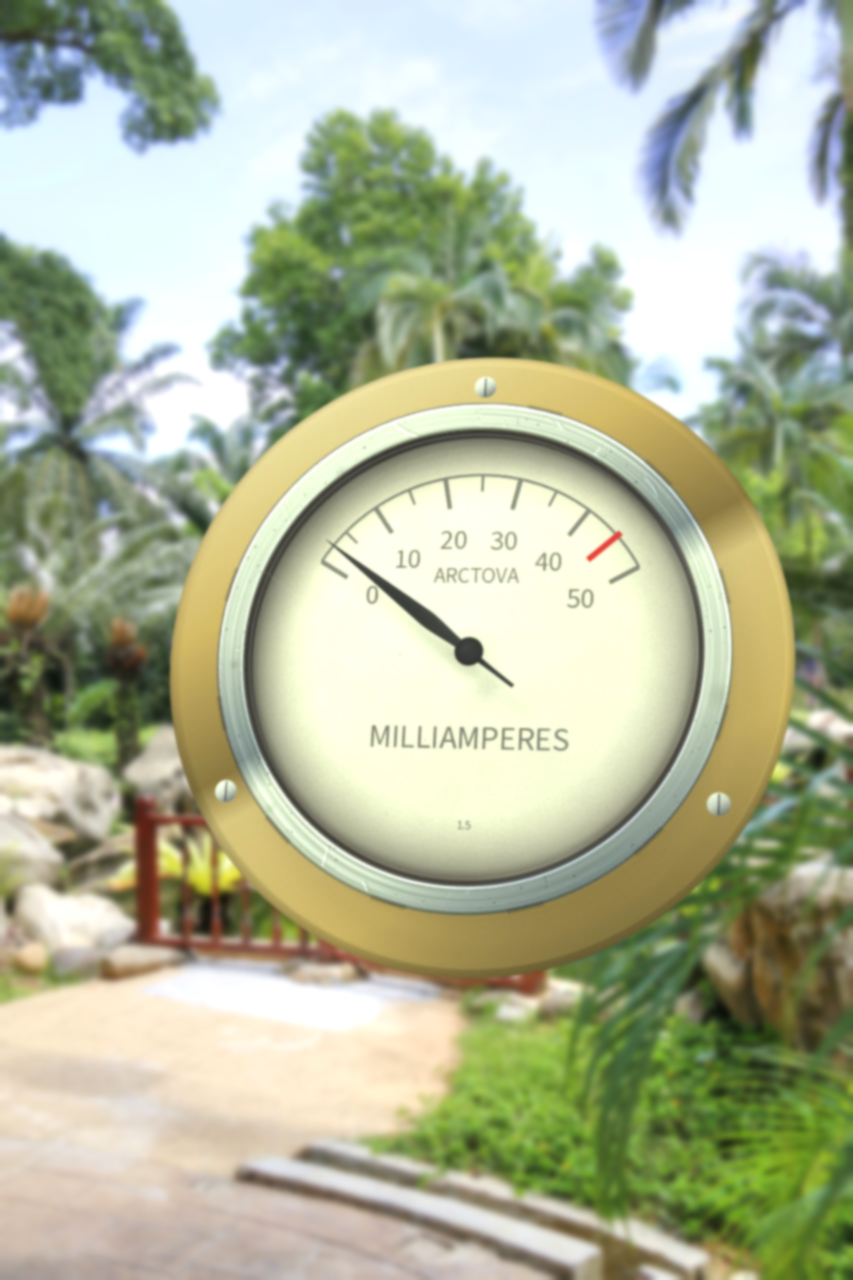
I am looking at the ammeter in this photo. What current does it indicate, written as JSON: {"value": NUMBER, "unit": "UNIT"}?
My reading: {"value": 2.5, "unit": "mA"}
